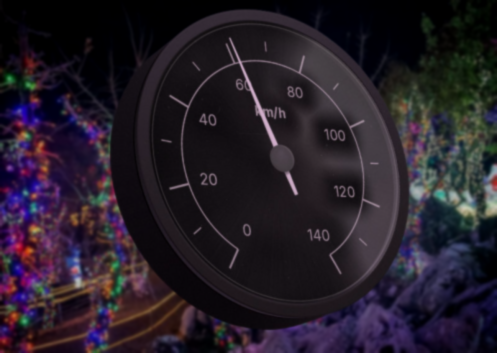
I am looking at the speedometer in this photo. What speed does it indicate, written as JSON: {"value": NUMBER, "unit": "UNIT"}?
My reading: {"value": 60, "unit": "km/h"}
